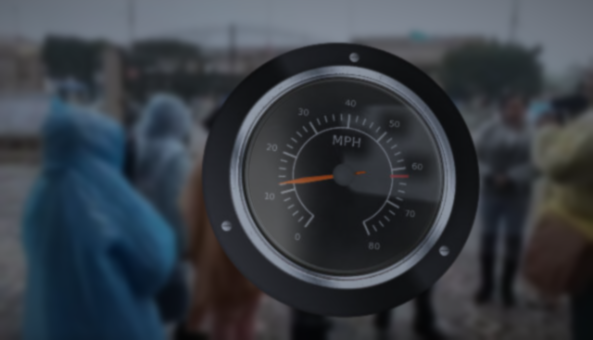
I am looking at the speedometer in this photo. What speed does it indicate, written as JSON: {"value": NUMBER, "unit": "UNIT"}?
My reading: {"value": 12, "unit": "mph"}
